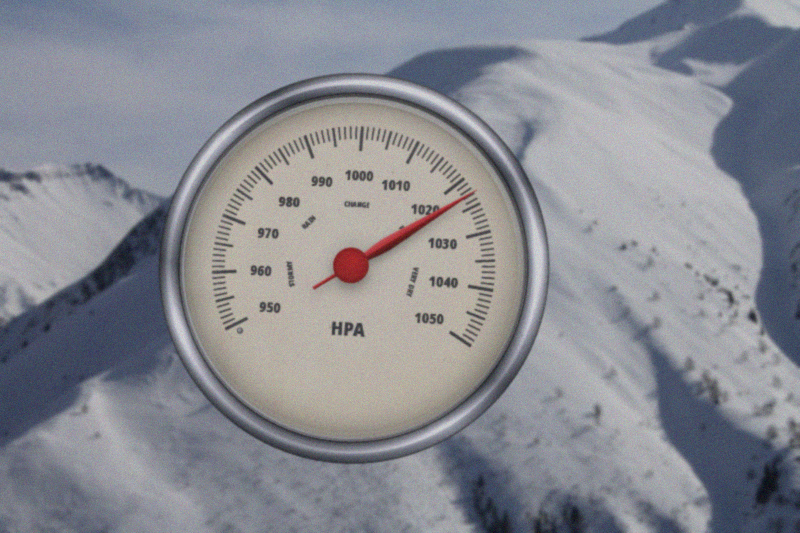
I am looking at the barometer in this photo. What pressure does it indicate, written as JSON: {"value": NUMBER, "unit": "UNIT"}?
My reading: {"value": 1023, "unit": "hPa"}
